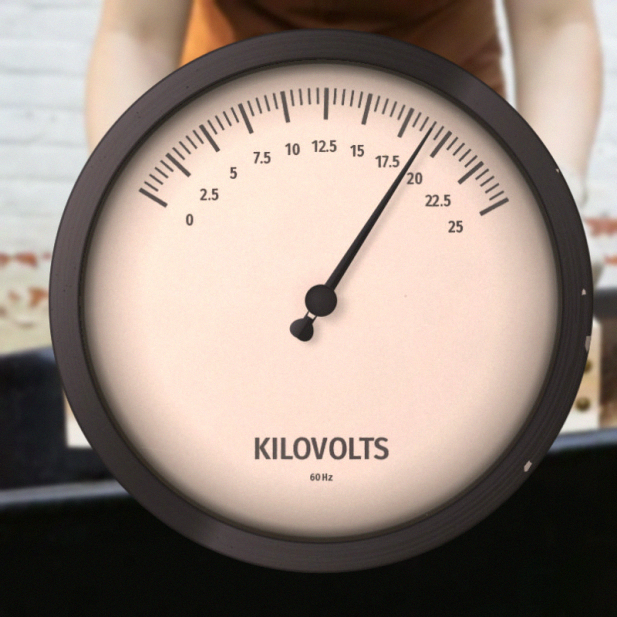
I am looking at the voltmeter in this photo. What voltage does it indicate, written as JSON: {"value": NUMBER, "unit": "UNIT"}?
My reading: {"value": 19, "unit": "kV"}
